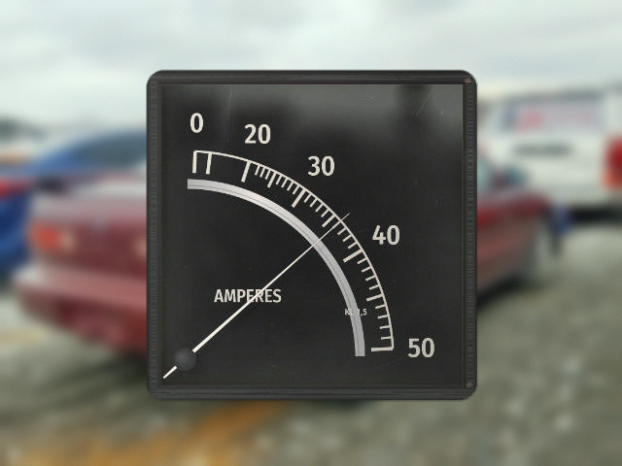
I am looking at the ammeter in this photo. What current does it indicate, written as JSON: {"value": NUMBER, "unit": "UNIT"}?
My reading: {"value": 36, "unit": "A"}
